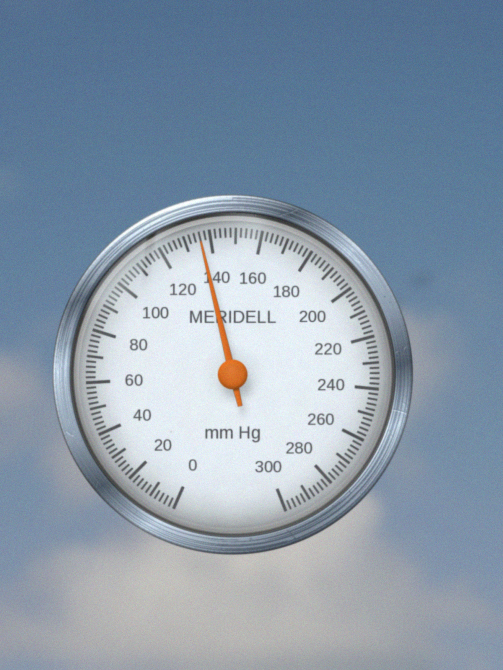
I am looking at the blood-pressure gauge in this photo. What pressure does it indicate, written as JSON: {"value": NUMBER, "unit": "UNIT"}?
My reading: {"value": 136, "unit": "mmHg"}
